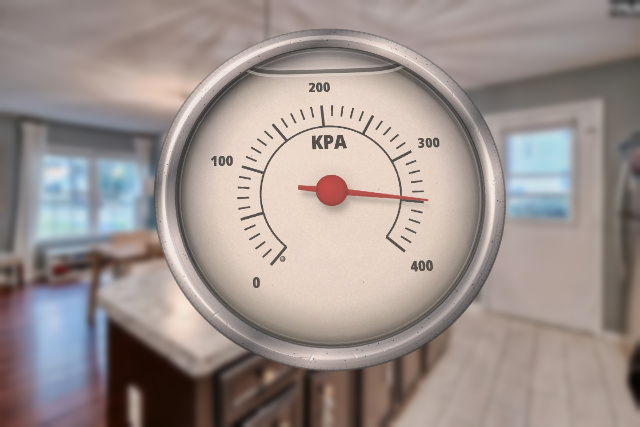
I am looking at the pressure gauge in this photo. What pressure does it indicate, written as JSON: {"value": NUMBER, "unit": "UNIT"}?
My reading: {"value": 350, "unit": "kPa"}
